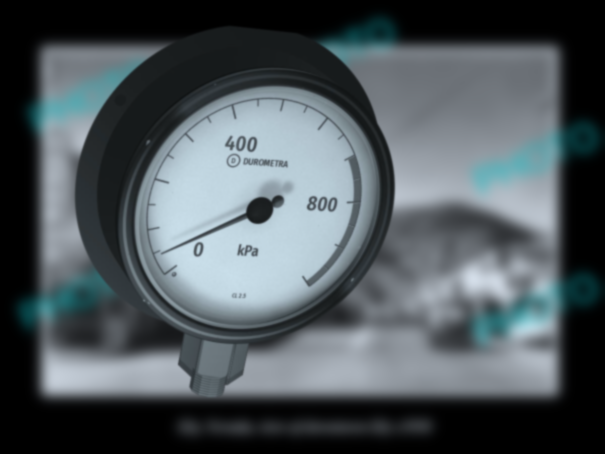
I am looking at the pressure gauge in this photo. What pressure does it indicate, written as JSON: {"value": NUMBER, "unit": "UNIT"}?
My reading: {"value": 50, "unit": "kPa"}
